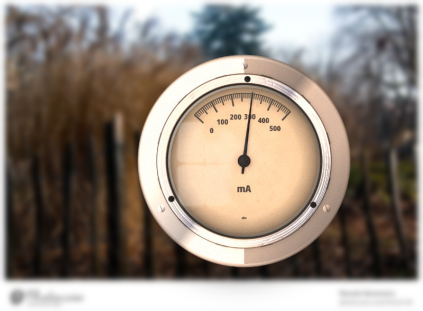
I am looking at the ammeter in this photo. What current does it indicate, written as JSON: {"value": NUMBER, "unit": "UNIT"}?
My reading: {"value": 300, "unit": "mA"}
